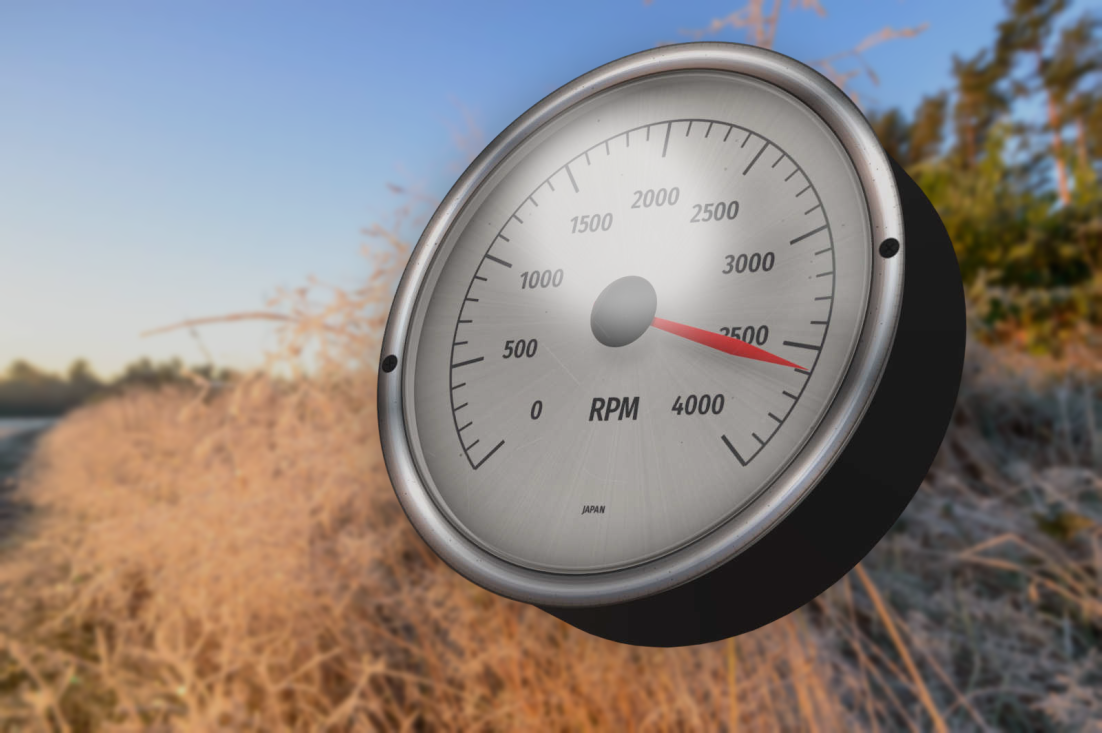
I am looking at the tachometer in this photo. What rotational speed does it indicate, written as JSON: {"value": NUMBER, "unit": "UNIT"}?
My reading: {"value": 3600, "unit": "rpm"}
